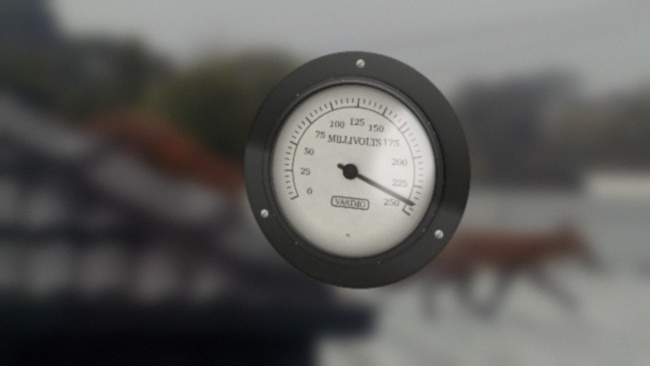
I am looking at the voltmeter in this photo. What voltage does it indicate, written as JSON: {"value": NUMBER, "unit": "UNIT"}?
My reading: {"value": 240, "unit": "mV"}
